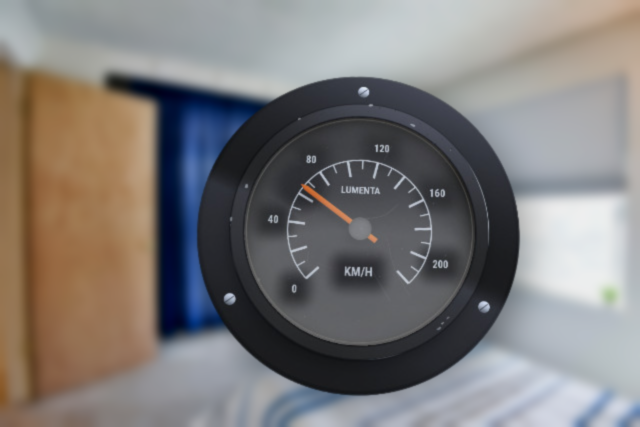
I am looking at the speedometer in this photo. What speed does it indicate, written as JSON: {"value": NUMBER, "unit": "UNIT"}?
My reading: {"value": 65, "unit": "km/h"}
